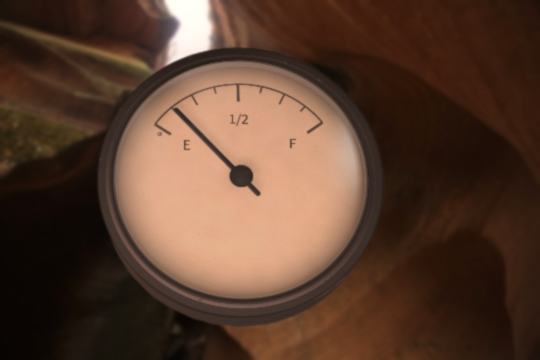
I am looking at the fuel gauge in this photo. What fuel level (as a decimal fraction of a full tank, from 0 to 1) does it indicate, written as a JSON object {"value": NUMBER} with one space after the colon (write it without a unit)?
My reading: {"value": 0.125}
